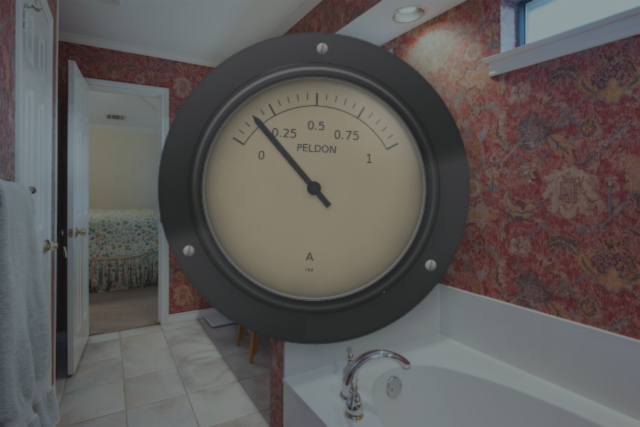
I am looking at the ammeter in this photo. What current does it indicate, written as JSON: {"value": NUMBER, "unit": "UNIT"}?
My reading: {"value": 0.15, "unit": "A"}
